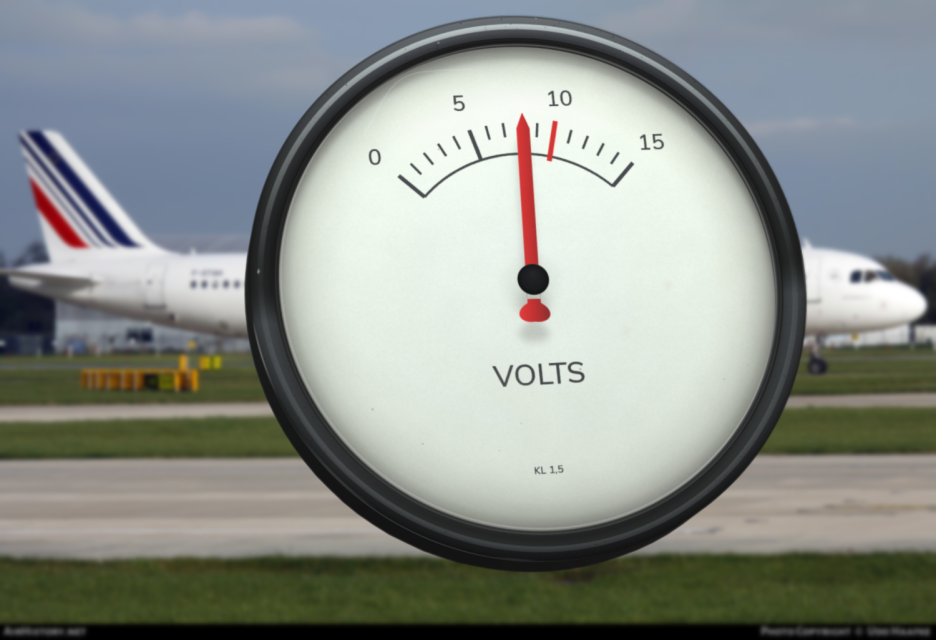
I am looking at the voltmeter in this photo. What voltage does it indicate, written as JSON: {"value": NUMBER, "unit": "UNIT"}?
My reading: {"value": 8, "unit": "V"}
